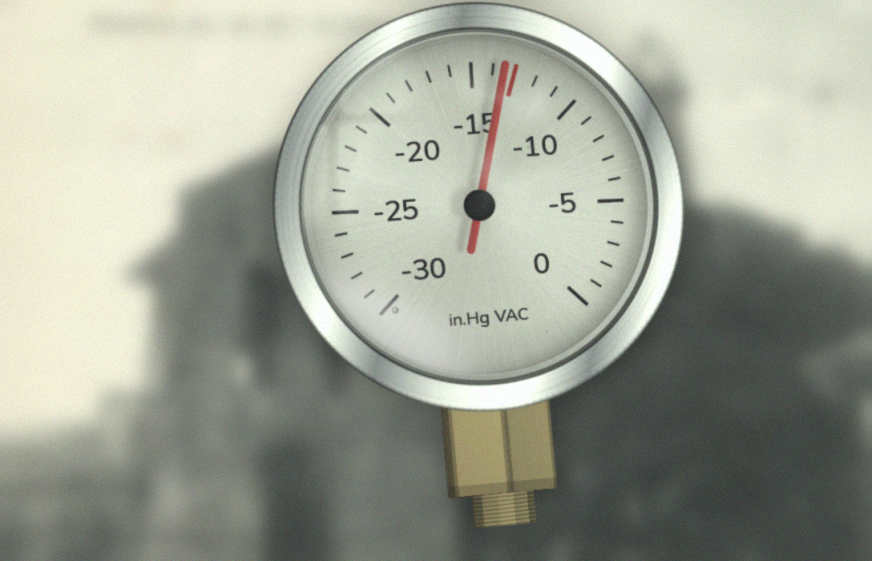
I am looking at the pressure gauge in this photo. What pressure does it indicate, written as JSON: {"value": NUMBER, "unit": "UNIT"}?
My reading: {"value": -13.5, "unit": "inHg"}
